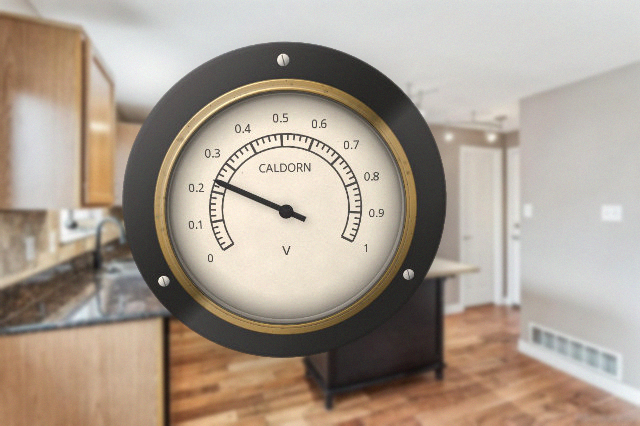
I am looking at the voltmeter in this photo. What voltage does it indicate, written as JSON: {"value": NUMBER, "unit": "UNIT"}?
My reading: {"value": 0.24, "unit": "V"}
